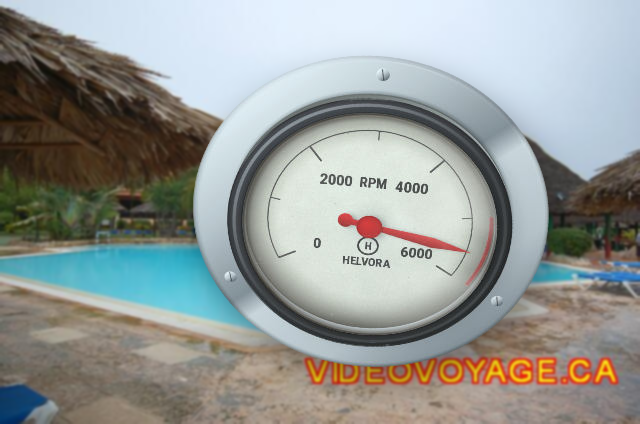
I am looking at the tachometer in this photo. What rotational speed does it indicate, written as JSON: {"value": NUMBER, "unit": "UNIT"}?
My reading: {"value": 5500, "unit": "rpm"}
